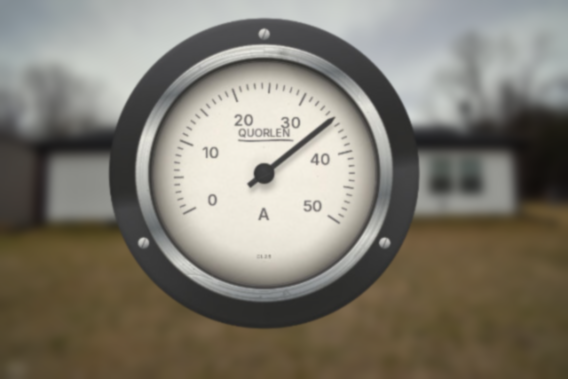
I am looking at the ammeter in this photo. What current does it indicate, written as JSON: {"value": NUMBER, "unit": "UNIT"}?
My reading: {"value": 35, "unit": "A"}
